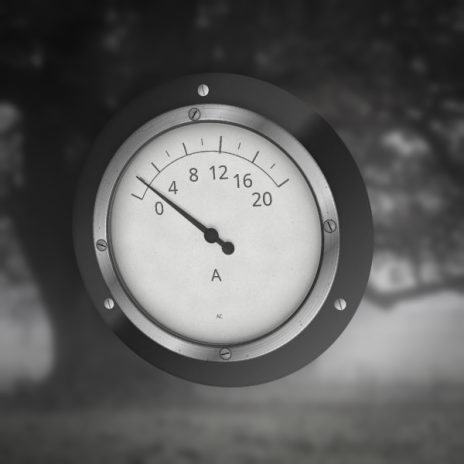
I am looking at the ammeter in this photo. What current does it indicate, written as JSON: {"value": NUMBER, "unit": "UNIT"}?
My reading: {"value": 2, "unit": "A"}
